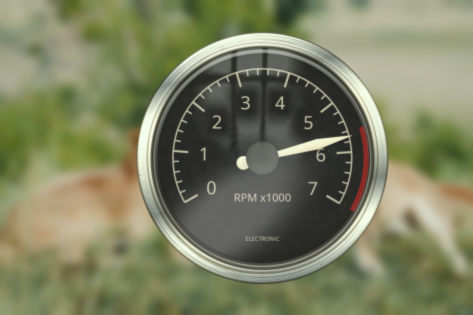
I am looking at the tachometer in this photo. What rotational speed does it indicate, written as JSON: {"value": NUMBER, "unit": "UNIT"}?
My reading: {"value": 5700, "unit": "rpm"}
